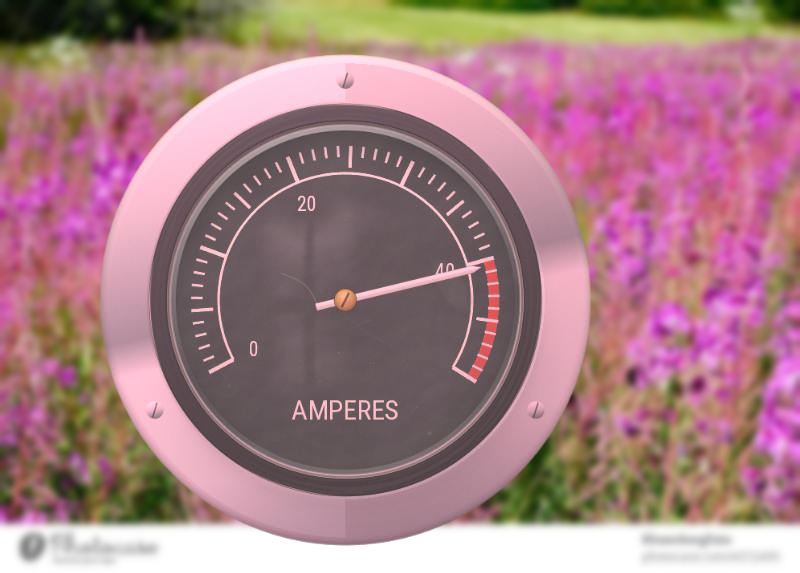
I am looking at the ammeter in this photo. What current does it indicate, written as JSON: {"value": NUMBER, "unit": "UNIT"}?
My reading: {"value": 40.5, "unit": "A"}
